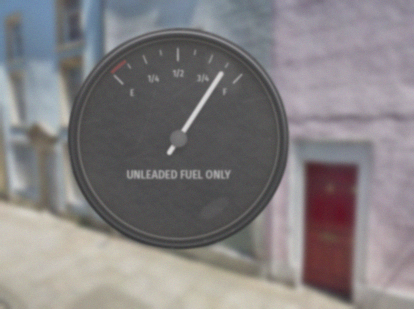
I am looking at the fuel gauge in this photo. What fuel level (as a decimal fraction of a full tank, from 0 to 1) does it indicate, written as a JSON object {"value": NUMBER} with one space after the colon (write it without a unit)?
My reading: {"value": 0.875}
